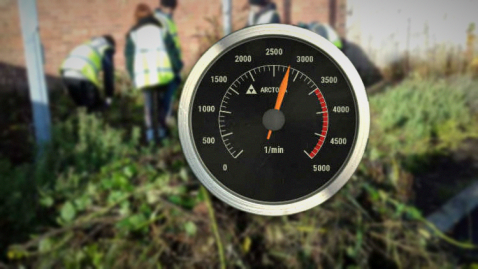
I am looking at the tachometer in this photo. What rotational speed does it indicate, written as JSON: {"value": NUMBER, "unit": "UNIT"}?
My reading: {"value": 2800, "unit": "rpm"}
